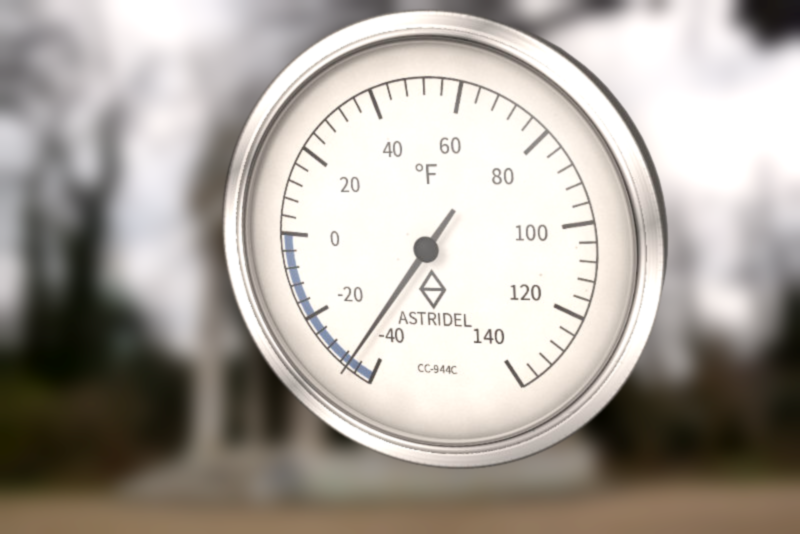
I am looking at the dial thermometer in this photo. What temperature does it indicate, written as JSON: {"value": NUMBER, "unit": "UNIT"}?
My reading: {"value": -34, "unit": "°F"}
